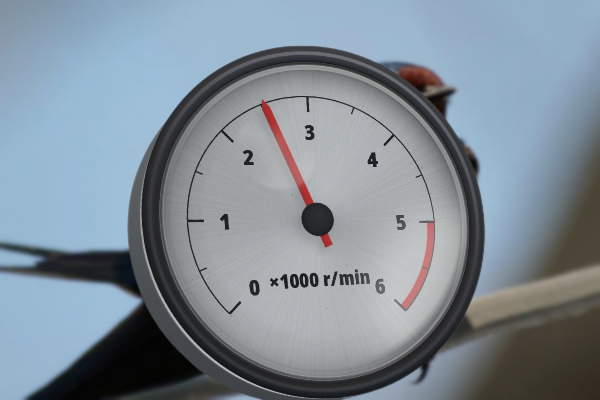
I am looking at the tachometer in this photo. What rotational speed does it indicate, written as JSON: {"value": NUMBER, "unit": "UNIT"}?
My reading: {"value": 2500, "unit": "rpm"}
